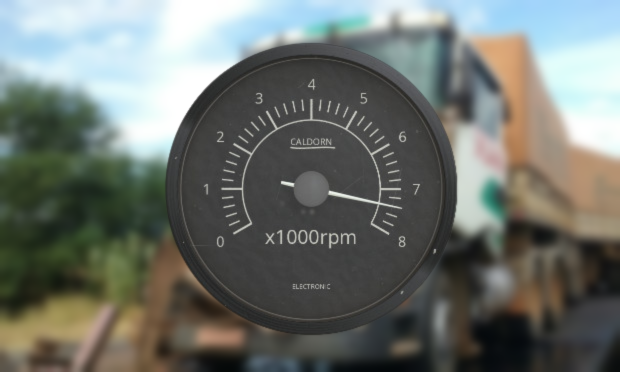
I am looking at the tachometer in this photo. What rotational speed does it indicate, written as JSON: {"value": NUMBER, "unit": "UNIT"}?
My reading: {"value": 7400, "unit": "rpm"}
